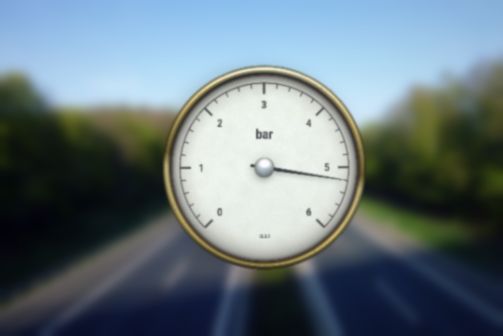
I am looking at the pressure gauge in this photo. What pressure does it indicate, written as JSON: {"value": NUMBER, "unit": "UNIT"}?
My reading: {"value": 5.2, "unit": "bar"}
